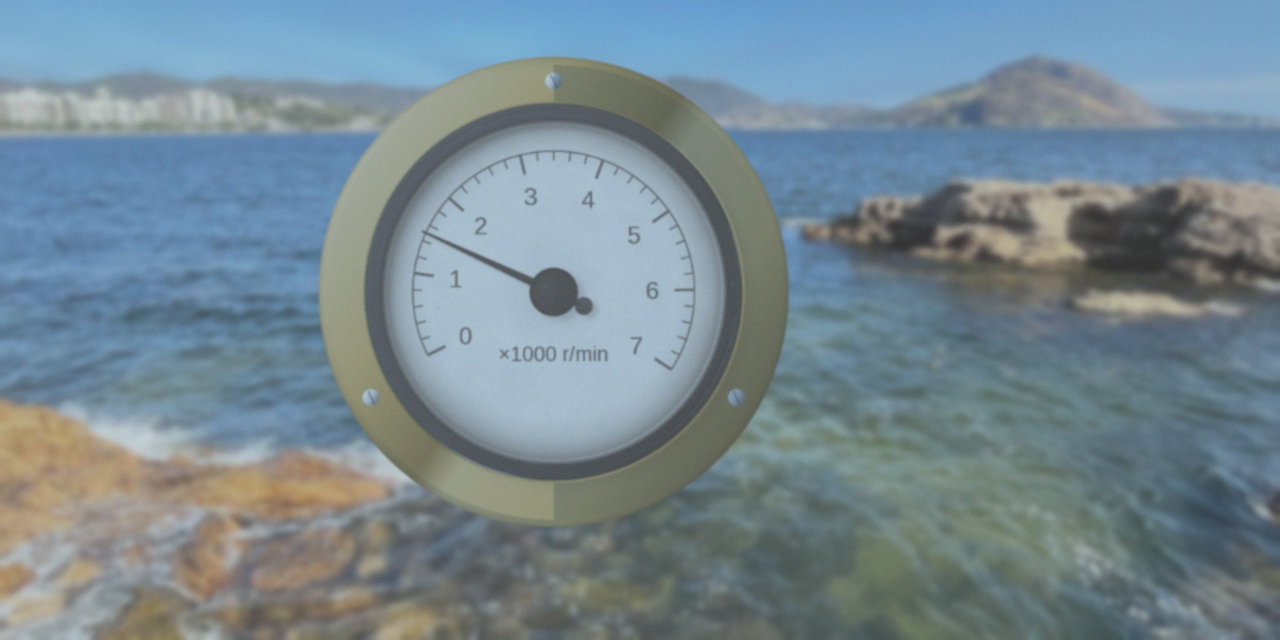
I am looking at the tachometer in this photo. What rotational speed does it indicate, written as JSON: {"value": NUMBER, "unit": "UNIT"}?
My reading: {"value": 1500, "unit": "rpm"}
